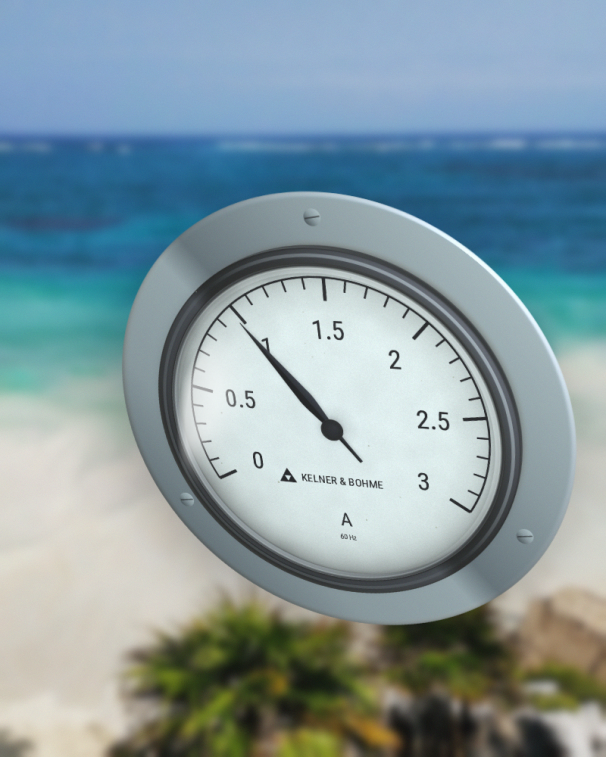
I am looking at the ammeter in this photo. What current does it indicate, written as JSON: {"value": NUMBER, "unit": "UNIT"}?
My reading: {"value": 1, "unit": "A"}
